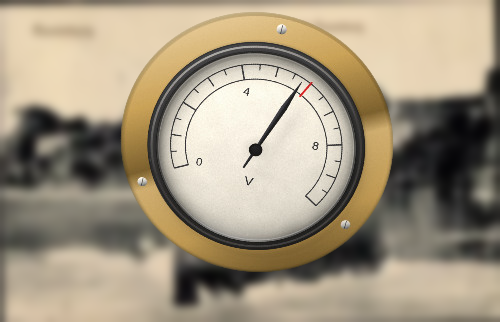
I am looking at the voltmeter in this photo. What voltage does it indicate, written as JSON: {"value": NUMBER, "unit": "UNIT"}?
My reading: {"value": 5.75, "unit": "V"}
